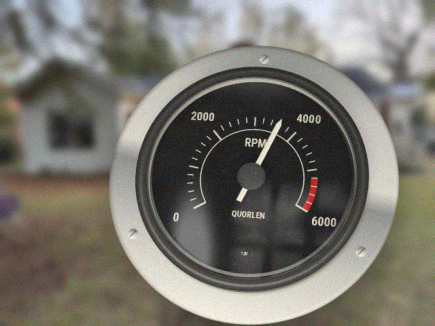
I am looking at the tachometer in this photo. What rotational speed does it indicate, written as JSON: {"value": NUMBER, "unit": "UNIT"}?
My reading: {"value": 3600, "unit": "rpm"}
